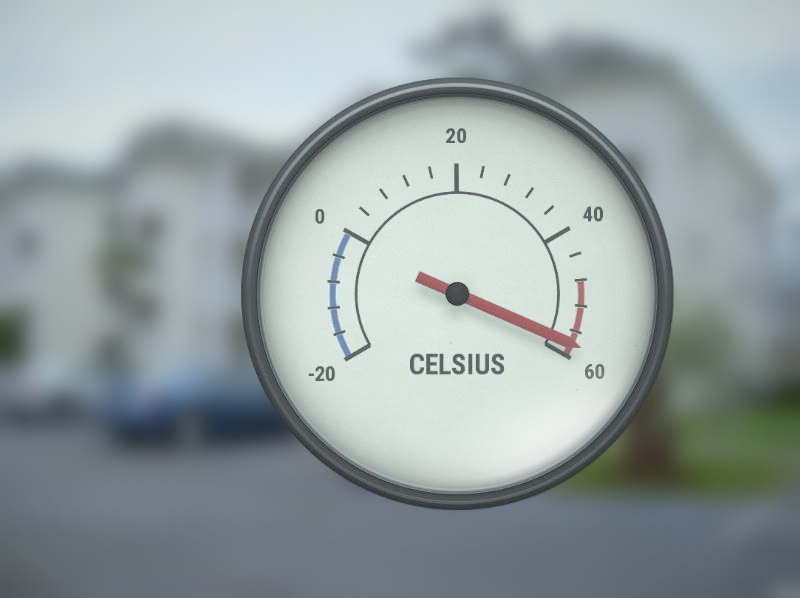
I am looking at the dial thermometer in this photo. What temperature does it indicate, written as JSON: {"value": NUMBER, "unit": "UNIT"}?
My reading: {"value": 58, "unit": "°C"}
